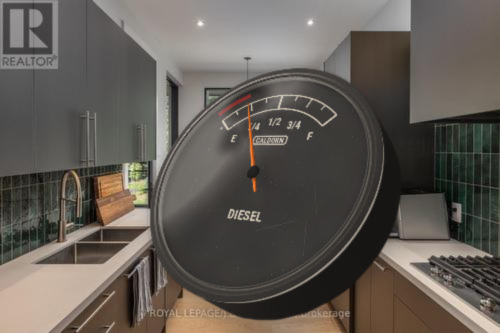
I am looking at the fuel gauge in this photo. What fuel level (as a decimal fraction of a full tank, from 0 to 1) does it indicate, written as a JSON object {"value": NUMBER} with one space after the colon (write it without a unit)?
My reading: {"value": 0.25}
